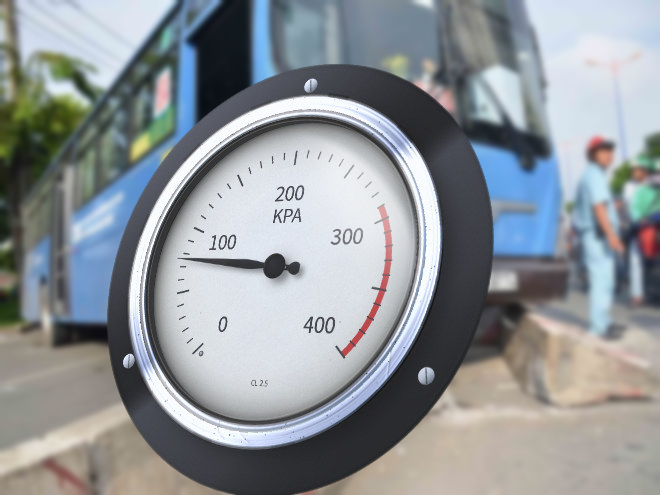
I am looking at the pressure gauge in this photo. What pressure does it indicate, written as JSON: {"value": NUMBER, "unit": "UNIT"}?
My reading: {"value": 75, "unit": "kPa"}
